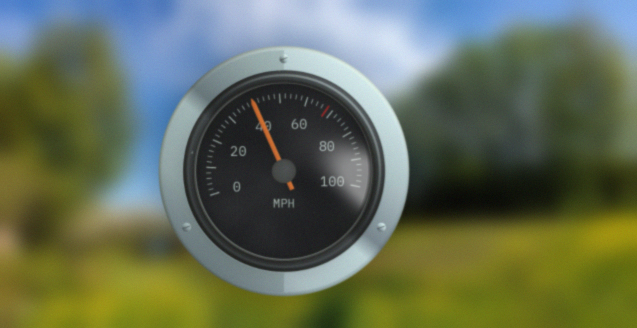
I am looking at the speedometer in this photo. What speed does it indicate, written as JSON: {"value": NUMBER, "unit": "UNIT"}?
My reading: {"value": 40, "unit": "mph"}
